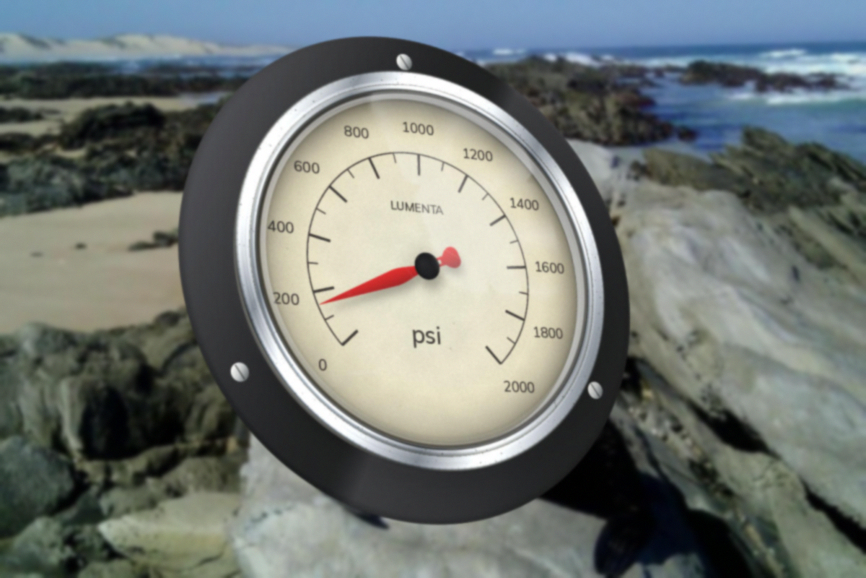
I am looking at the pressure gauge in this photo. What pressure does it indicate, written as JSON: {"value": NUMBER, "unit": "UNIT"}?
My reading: {"value": 150, "unit": "psi"}
